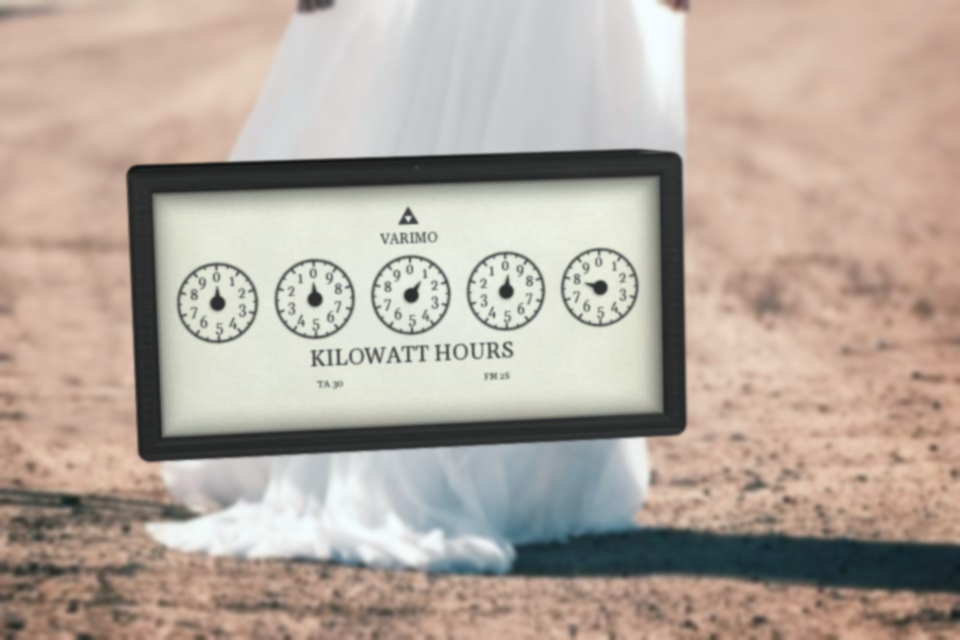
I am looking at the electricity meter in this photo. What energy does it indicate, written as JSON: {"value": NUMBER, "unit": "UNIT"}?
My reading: {"value": 98, "unit": "kWh"}
